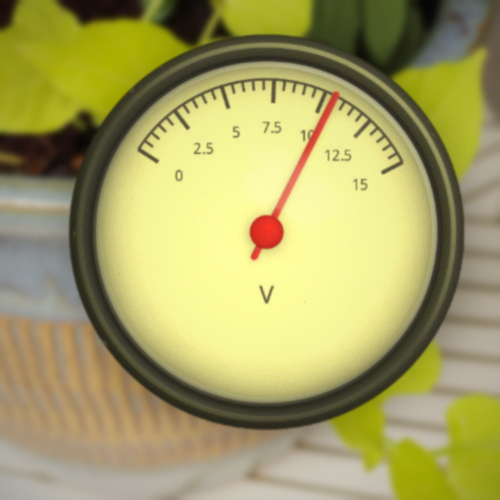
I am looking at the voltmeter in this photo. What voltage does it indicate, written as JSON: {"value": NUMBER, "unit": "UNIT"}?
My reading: {"value": 10.5, "unit": "V"}
